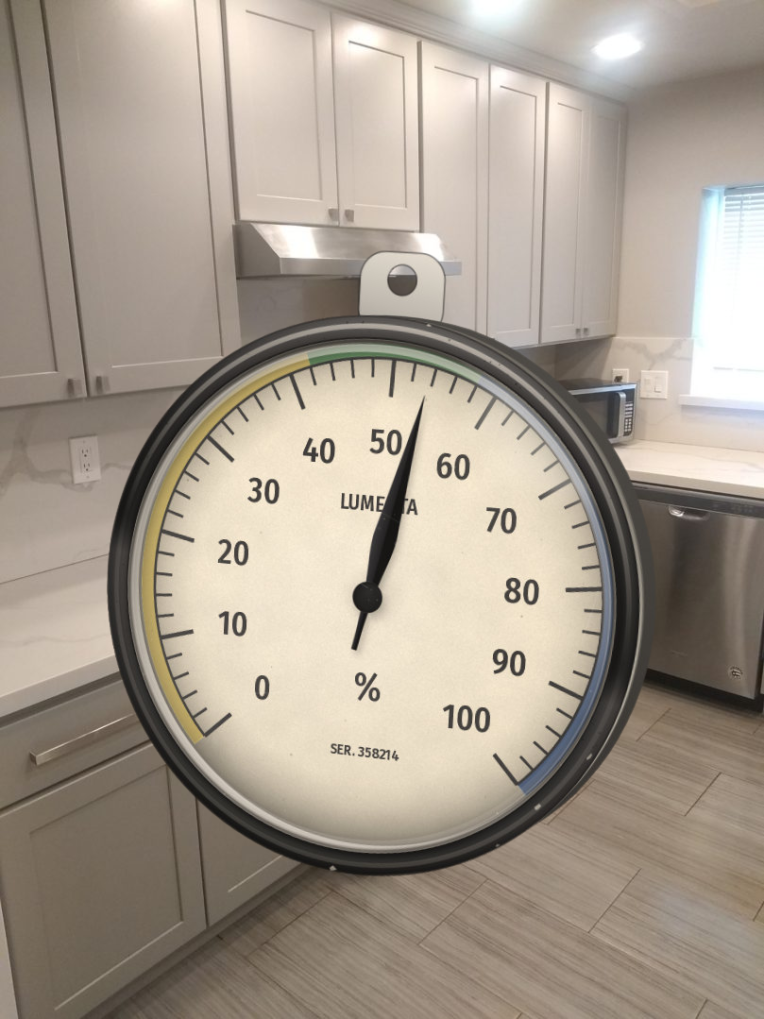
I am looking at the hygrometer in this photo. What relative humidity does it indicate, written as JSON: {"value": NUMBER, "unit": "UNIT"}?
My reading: {"value": 54, "unit": "%"}
